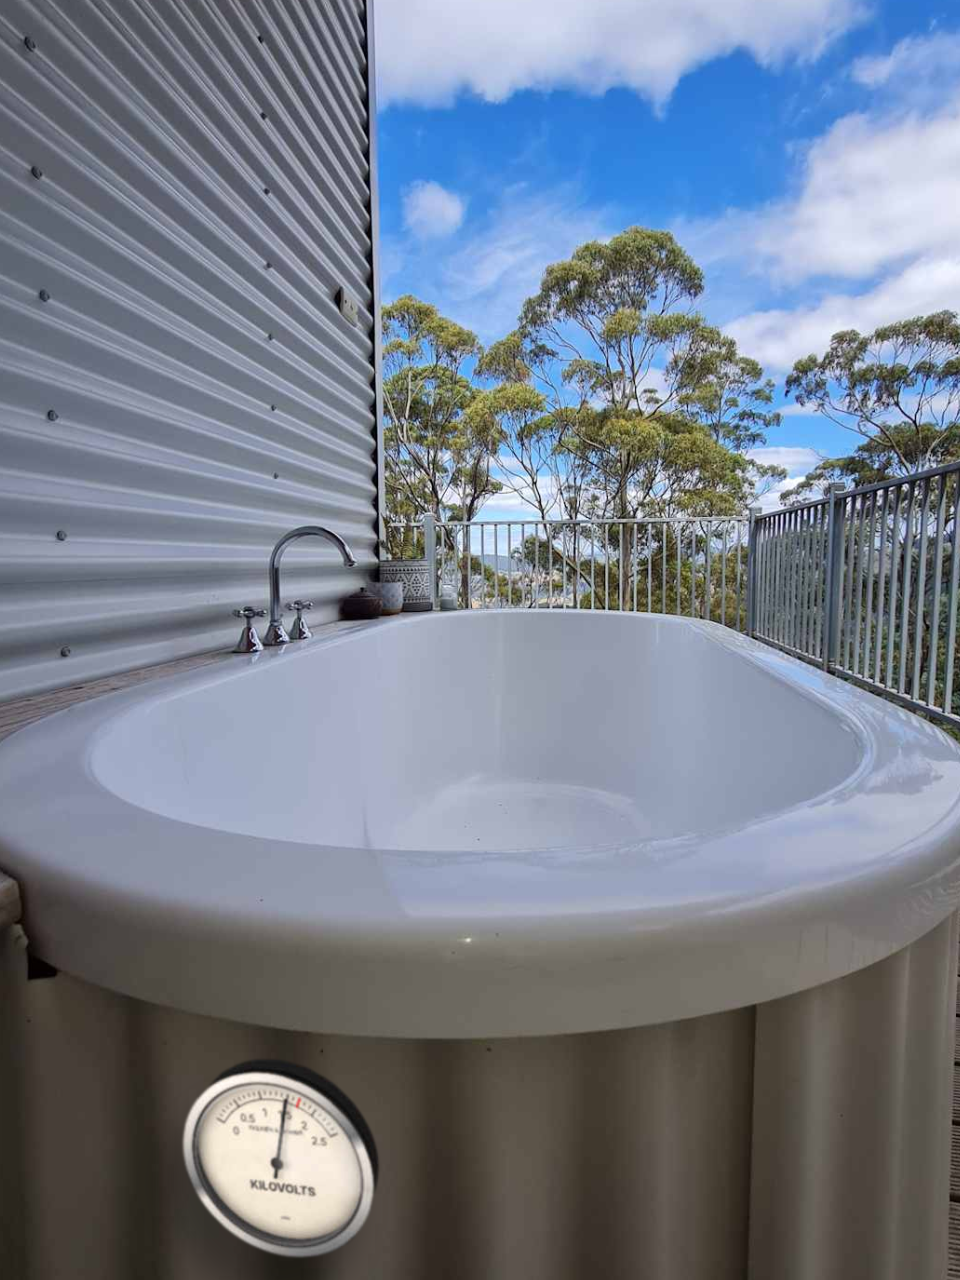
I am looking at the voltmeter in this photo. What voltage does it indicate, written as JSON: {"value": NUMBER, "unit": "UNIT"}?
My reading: {"value": 1.5, "unit": "kV"}
